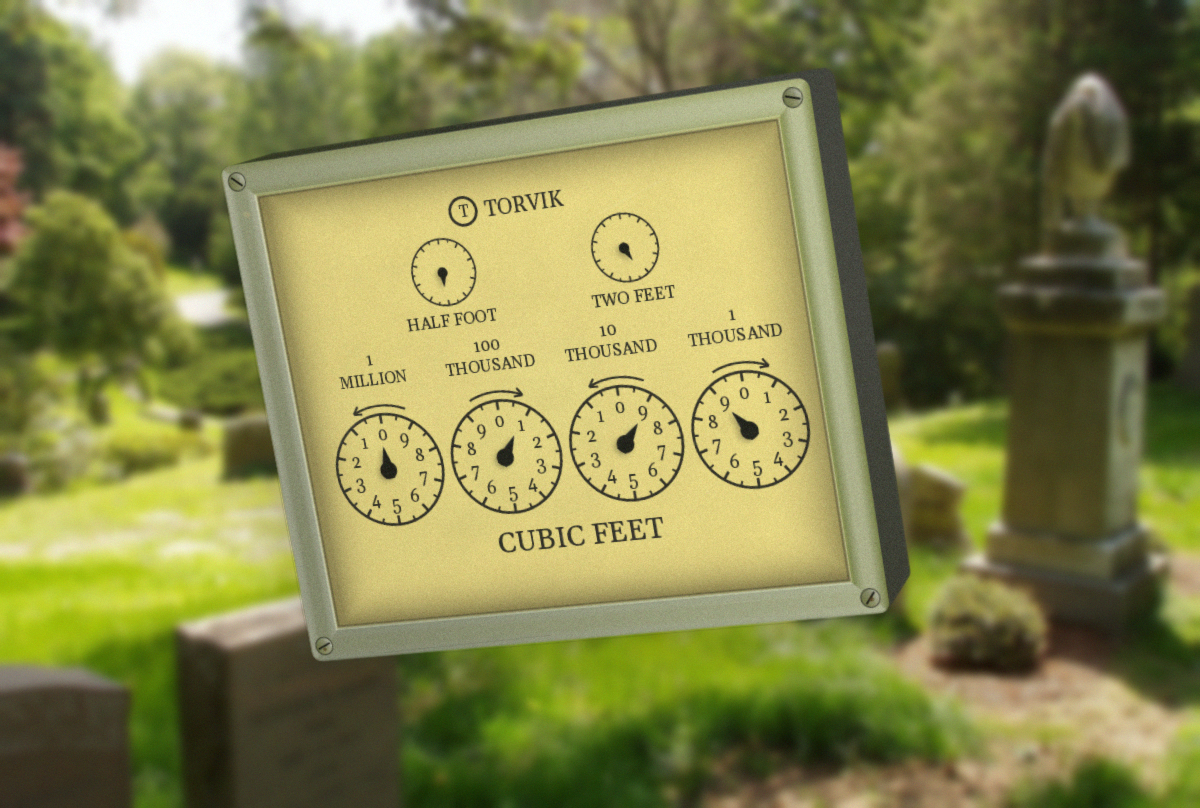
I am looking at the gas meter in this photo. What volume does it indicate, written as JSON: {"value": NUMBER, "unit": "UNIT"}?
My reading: {"value": 8900, "unit": "ft³"}
